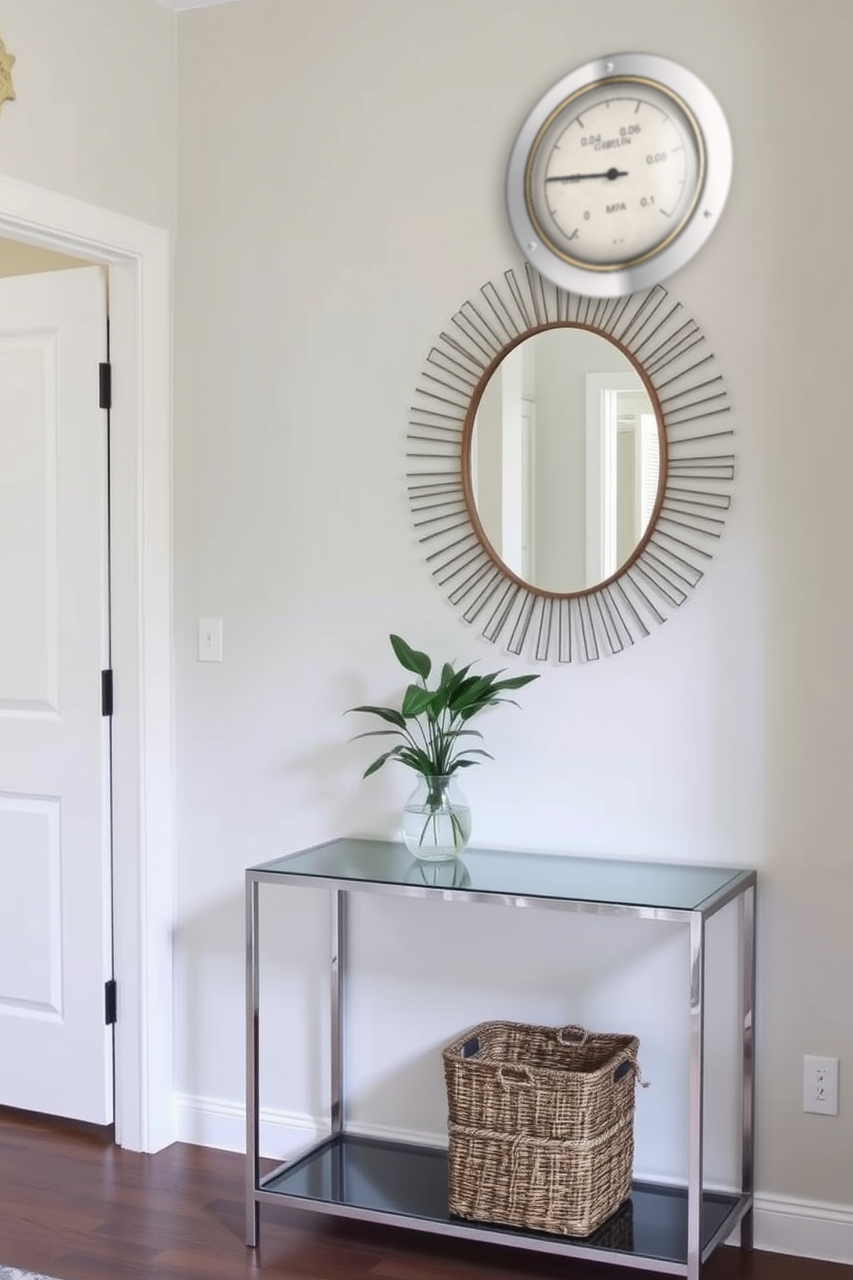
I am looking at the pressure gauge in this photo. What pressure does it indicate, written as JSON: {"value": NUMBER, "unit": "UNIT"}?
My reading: {"value": 0.02, "unit": "MPa"}
